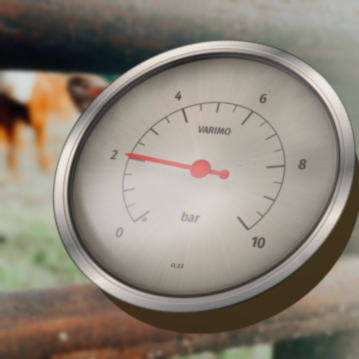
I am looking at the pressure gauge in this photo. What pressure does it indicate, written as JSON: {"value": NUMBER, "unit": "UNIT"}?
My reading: {"value": 2, "unit": "bar"}
